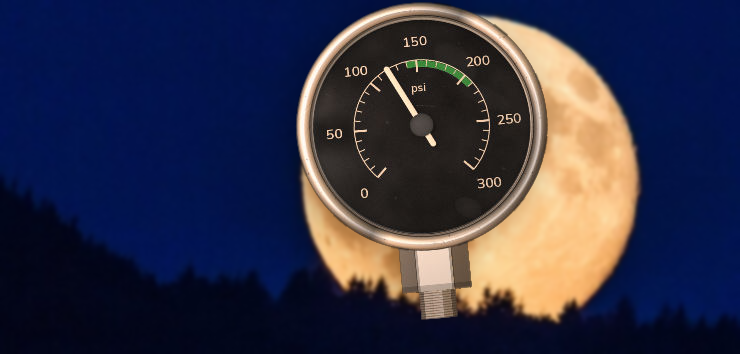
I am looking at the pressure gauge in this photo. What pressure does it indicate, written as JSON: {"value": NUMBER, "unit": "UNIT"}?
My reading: {"value": 120, "unit": "psi"}
